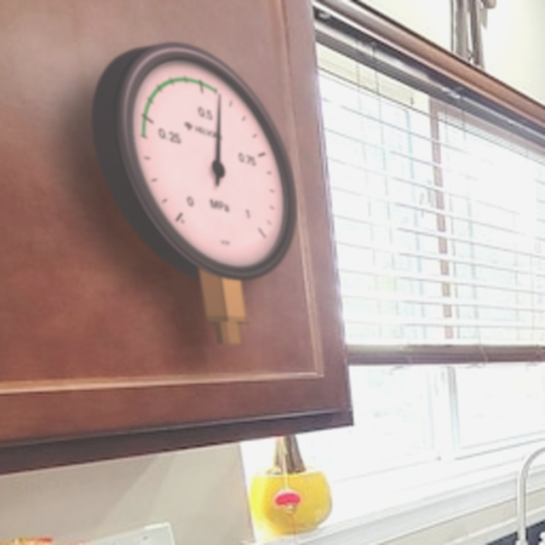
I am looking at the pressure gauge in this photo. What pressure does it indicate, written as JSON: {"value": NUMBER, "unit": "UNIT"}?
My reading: {"value": 0.55, "unit": "MPa"}
